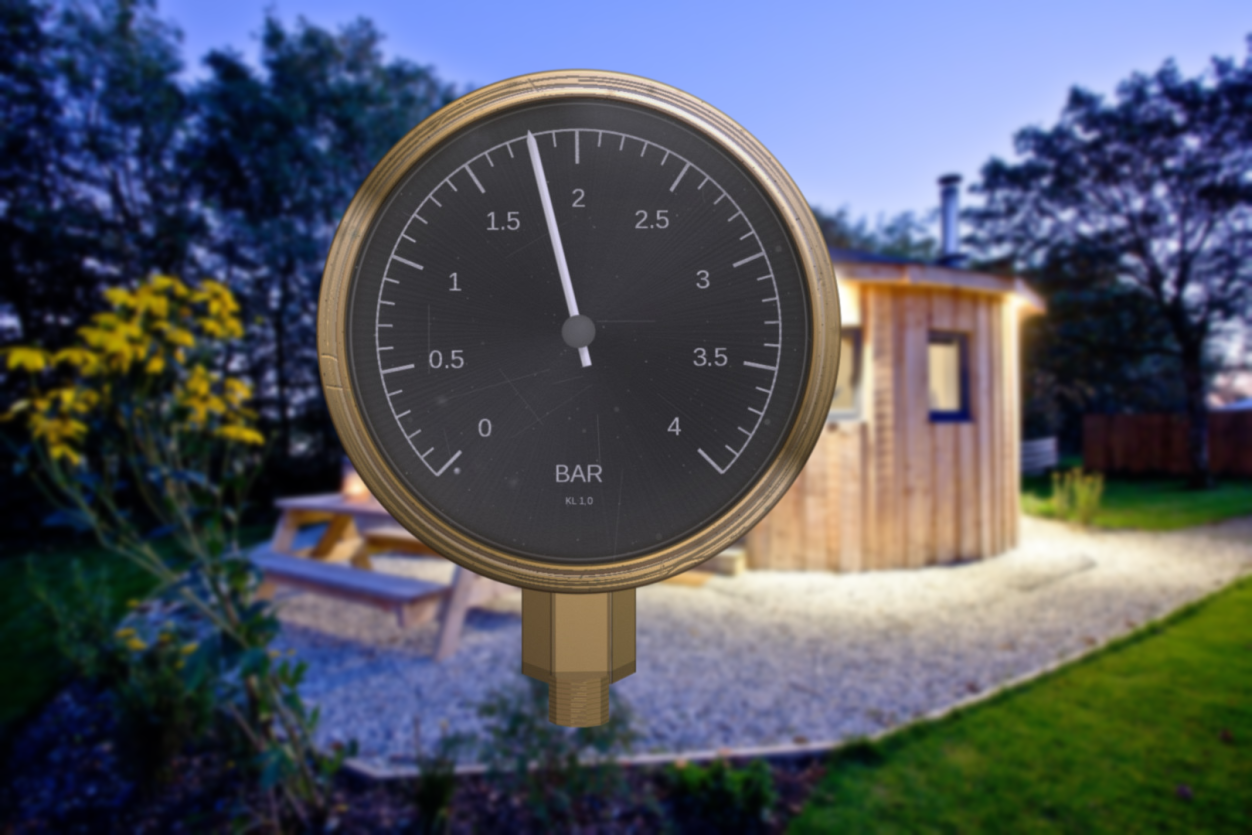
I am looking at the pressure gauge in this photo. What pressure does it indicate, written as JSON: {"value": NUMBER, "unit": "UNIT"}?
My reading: {"value": 1.8, "unit": "bar"}
